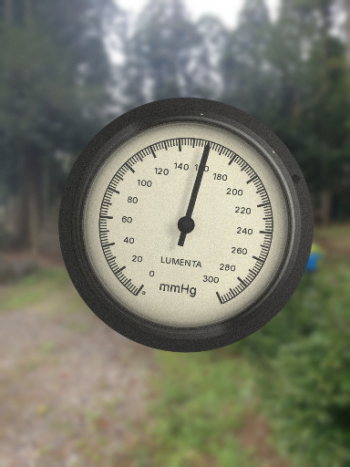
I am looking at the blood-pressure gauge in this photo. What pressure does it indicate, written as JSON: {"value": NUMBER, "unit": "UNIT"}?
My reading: {"value": 160, "unit": "mmHg"}
